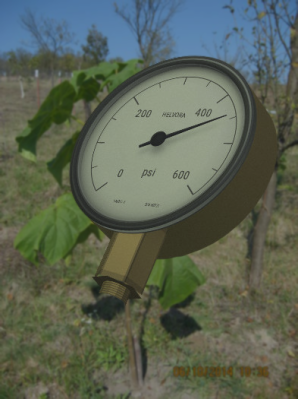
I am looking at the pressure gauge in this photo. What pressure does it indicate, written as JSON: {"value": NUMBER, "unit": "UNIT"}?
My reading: {"value": 450, "unit": "psi"}
